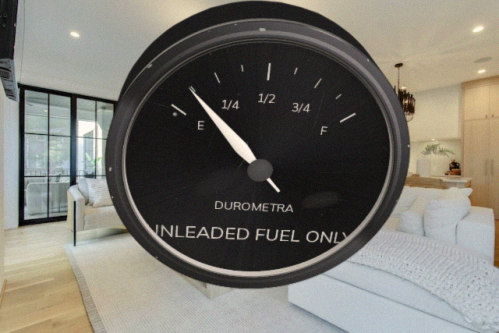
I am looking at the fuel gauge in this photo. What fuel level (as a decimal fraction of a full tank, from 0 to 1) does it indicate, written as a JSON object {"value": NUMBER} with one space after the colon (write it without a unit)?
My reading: {"value": 0.125}
